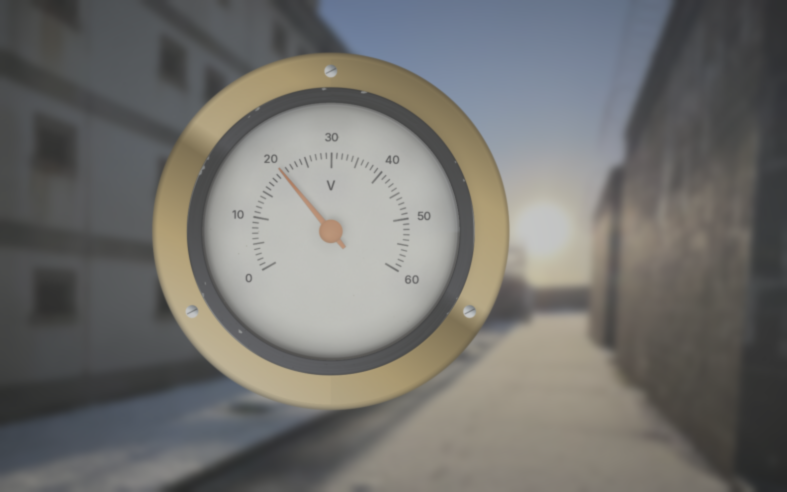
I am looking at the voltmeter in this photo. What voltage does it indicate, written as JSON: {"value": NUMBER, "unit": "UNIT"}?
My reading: {"value": 20, "unit": "V"}
